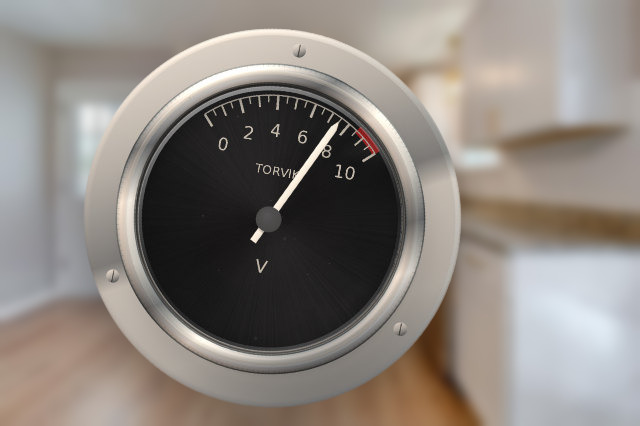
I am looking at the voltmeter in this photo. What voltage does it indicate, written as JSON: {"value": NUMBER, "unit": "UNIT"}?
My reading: {"value": 7.5, "unit": "V"}
